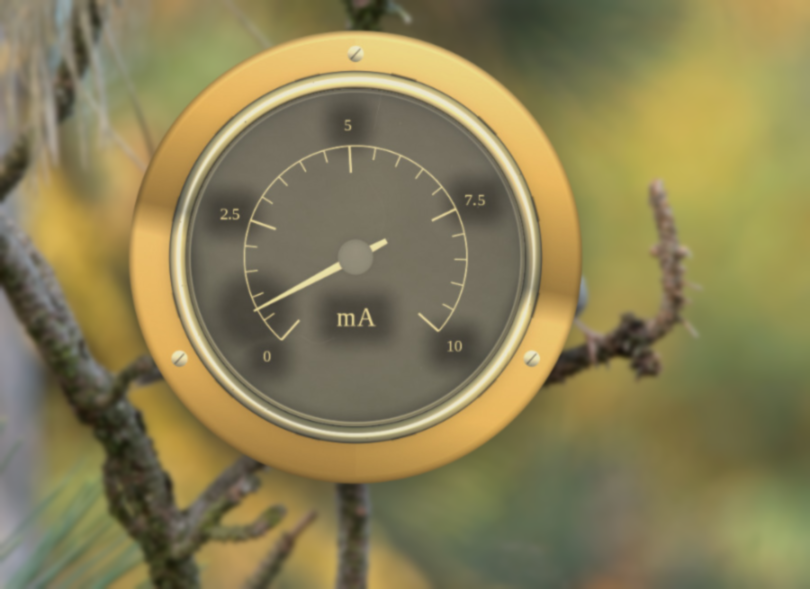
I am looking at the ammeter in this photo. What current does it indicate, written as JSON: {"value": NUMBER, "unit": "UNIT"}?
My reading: {"value": 0.75, "unit": "mA"}
